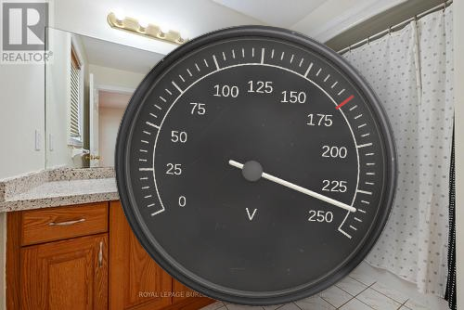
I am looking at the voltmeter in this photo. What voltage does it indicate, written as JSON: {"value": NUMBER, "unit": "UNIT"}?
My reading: {"value": 235, "unit": "V"}
